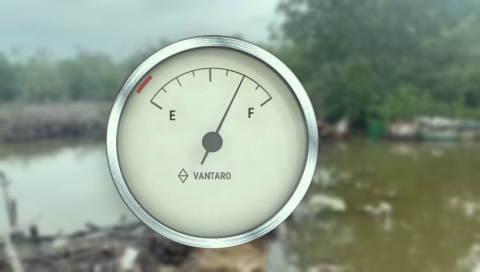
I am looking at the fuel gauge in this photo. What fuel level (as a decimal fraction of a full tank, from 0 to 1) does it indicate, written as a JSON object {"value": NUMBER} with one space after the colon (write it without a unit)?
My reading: {"value": 0.75}
